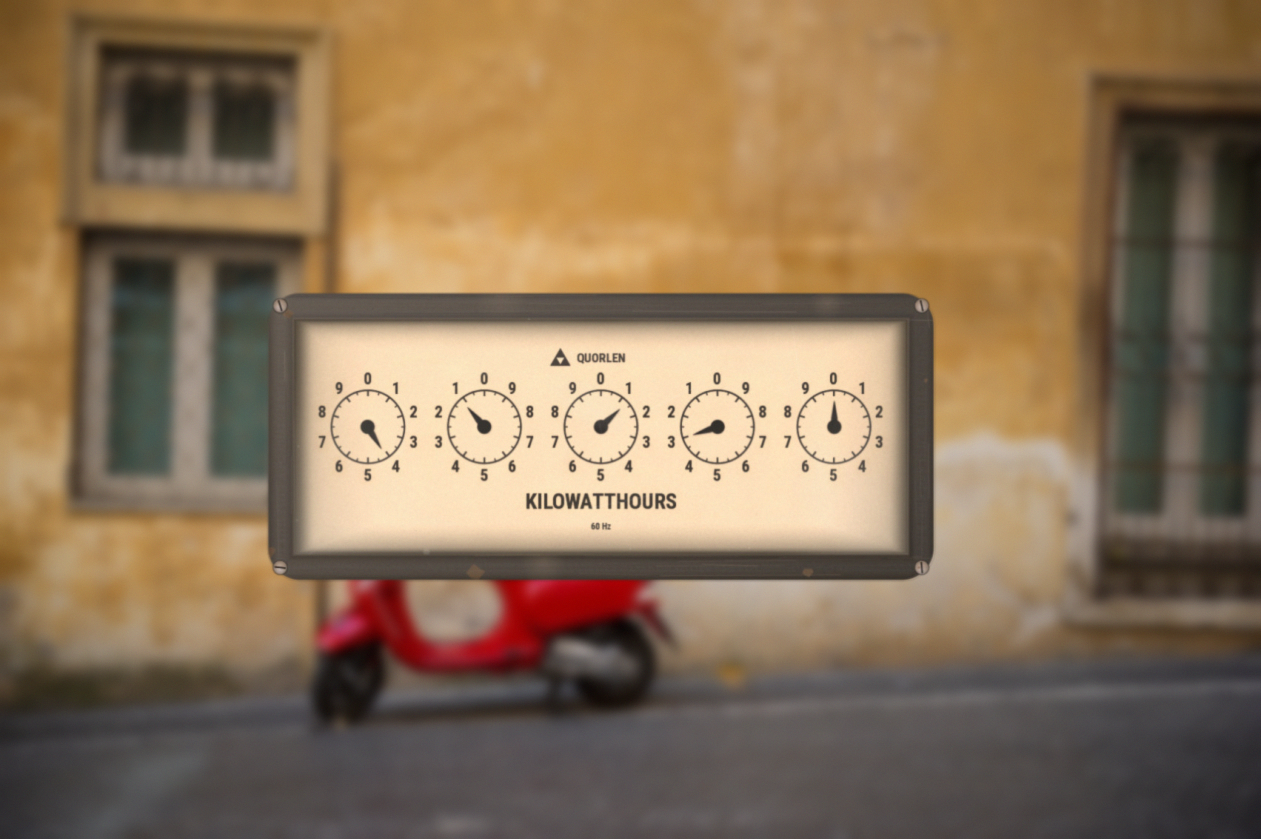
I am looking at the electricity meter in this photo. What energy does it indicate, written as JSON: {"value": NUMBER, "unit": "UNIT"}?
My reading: {"value": 41130, "unit": "kWh"}
